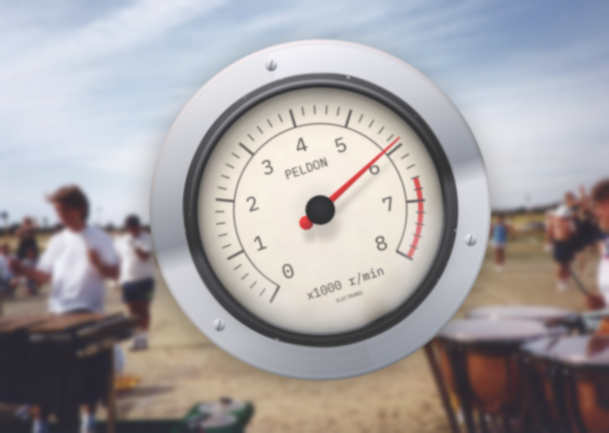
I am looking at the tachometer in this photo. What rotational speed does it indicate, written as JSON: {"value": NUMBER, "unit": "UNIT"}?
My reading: {"value": 5900, "unit": "rpm"}
